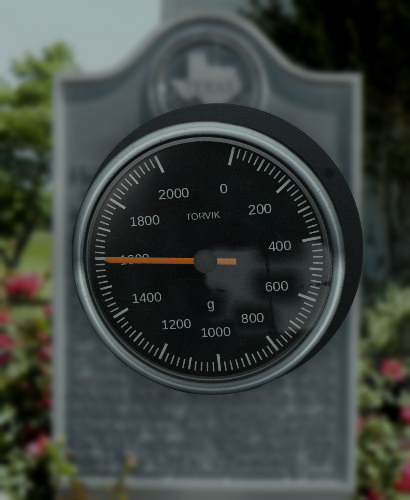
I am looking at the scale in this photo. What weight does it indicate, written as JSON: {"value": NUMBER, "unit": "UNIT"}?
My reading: {"value": 1600, "unit": "g"}
